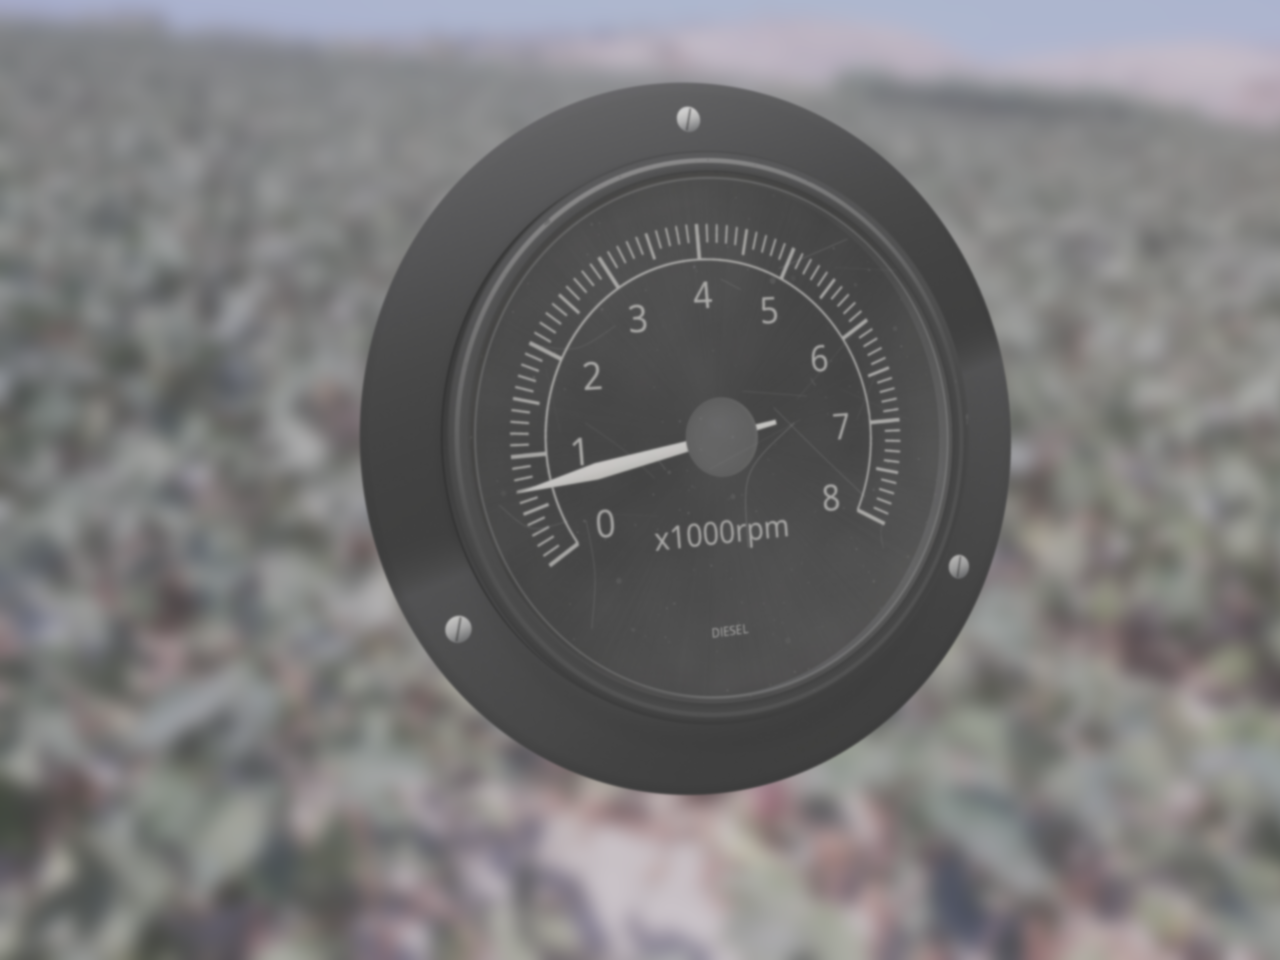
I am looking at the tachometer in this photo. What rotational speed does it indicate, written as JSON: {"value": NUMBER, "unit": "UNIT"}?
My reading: {"value": 700, "unit": "rpm"}
